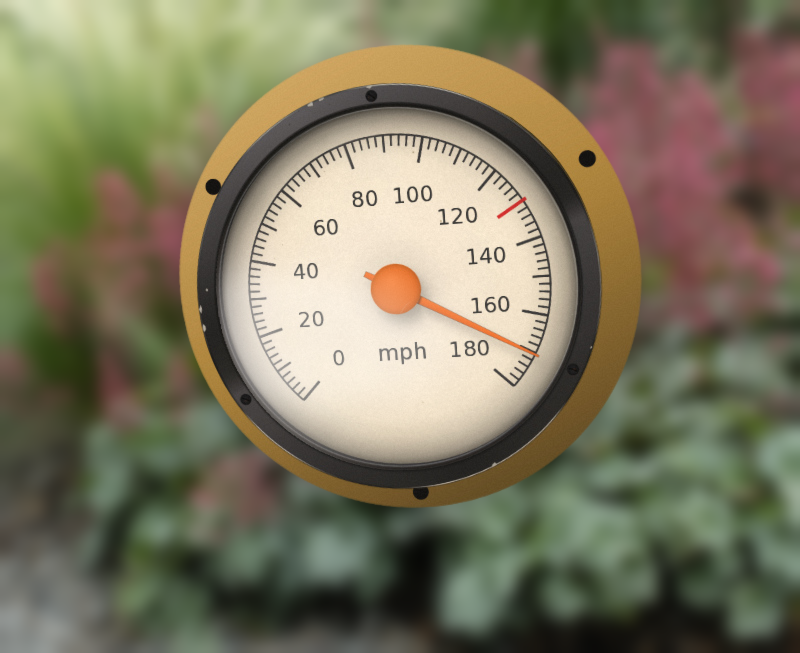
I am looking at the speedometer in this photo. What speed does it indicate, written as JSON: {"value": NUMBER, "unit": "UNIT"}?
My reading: {"value": 170, "unit": "mph"}
